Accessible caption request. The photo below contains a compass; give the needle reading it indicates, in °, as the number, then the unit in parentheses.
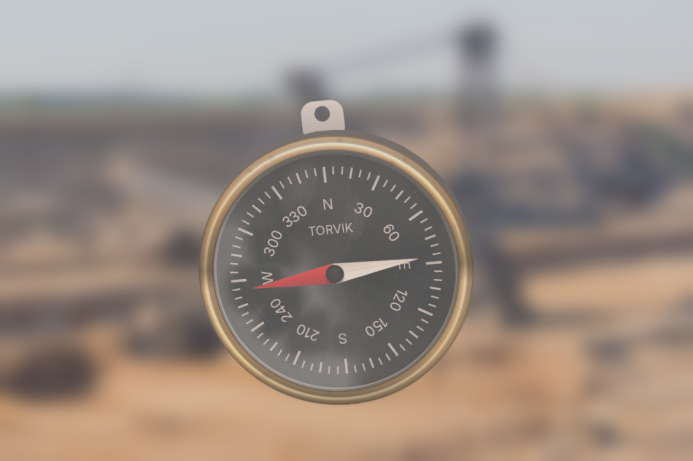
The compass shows 265 (°)
